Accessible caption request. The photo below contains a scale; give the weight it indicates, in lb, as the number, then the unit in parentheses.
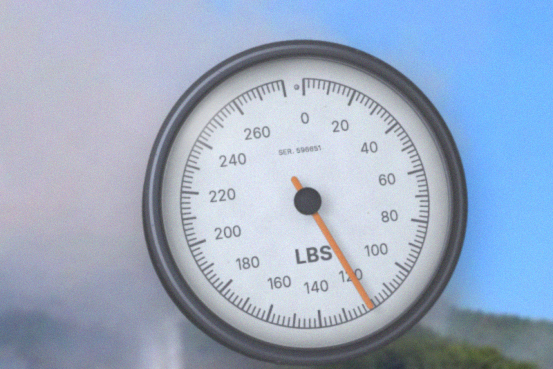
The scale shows 120 (lb)
